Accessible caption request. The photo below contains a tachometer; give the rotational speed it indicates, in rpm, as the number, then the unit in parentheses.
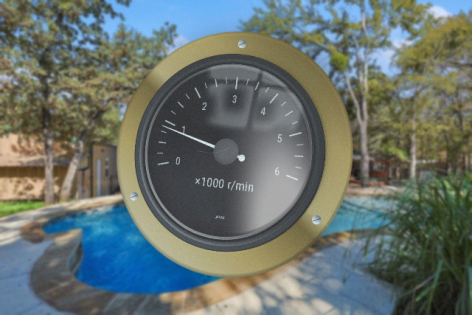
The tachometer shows 875 (rpm)
